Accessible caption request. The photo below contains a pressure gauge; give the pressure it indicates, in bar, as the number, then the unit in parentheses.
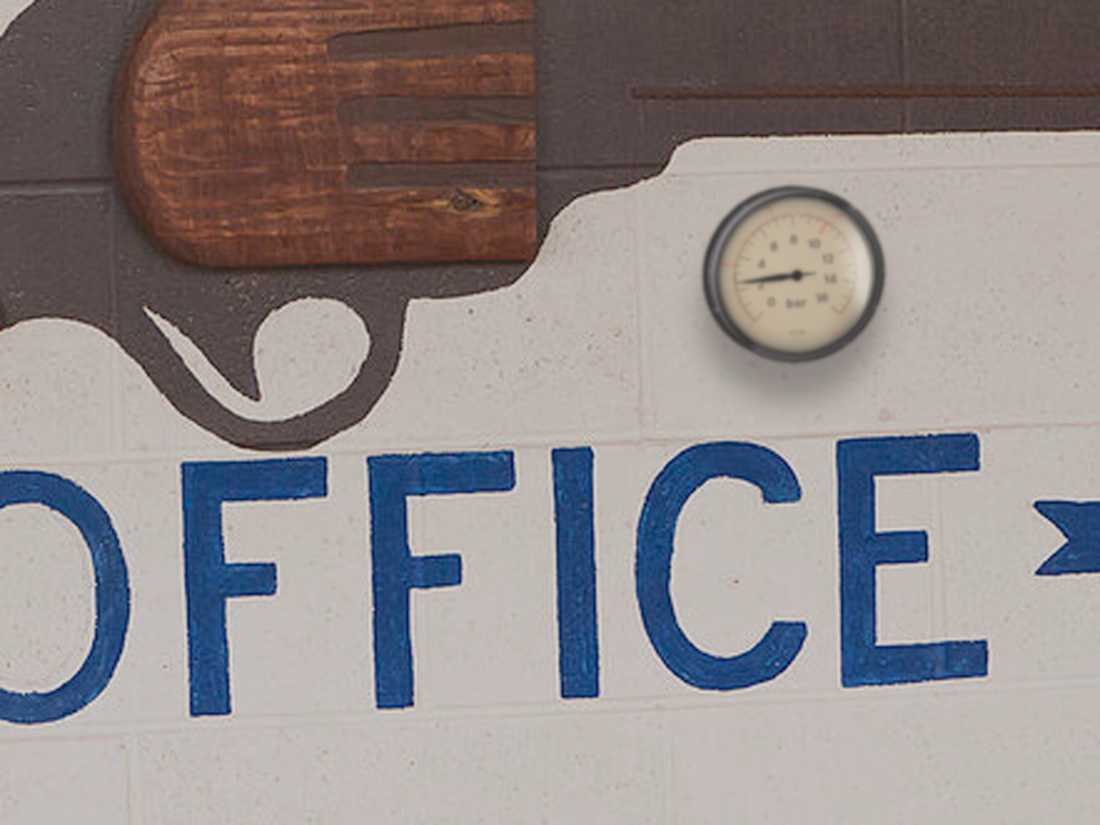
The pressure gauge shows 2.5 (bar)
